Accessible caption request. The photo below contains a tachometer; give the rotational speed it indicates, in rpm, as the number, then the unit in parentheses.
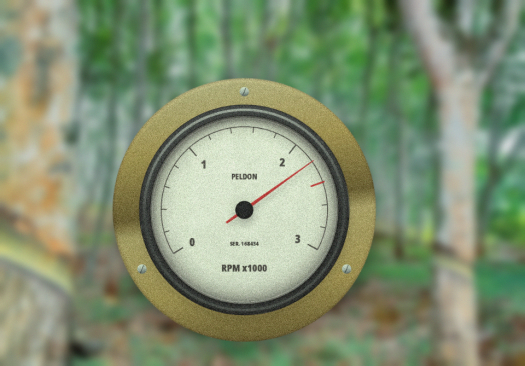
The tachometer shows 2200 (rpm)
